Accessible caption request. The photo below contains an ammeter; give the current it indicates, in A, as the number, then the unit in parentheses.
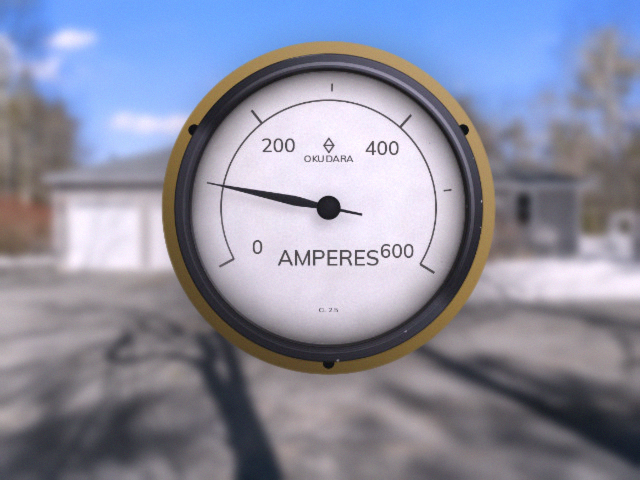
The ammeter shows 100 (A)
